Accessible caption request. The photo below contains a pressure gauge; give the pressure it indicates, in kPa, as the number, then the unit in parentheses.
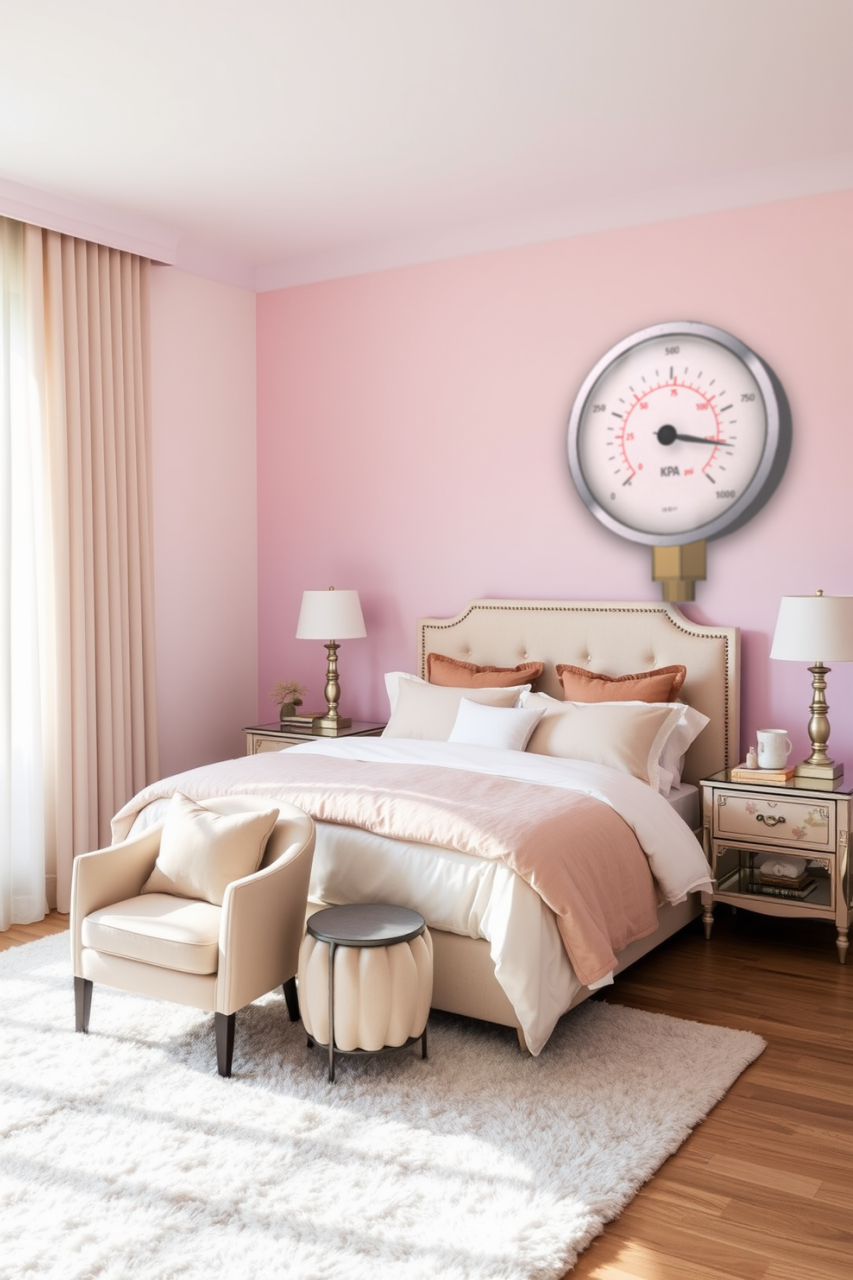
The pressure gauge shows 875 (kPa)
